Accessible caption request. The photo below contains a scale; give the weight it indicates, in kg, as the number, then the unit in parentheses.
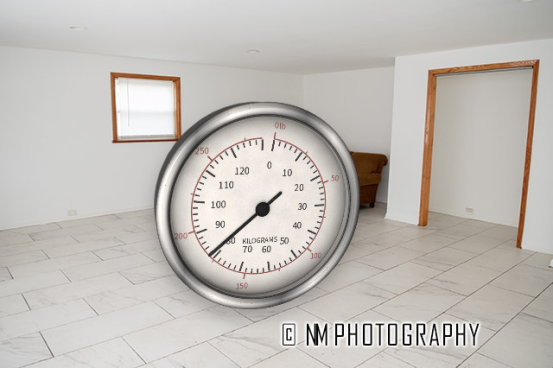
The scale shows 82 (kg)
